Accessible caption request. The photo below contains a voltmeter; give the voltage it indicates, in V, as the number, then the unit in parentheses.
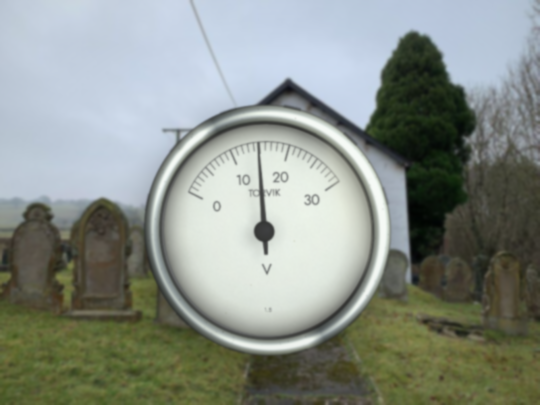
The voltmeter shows 15 (V)
